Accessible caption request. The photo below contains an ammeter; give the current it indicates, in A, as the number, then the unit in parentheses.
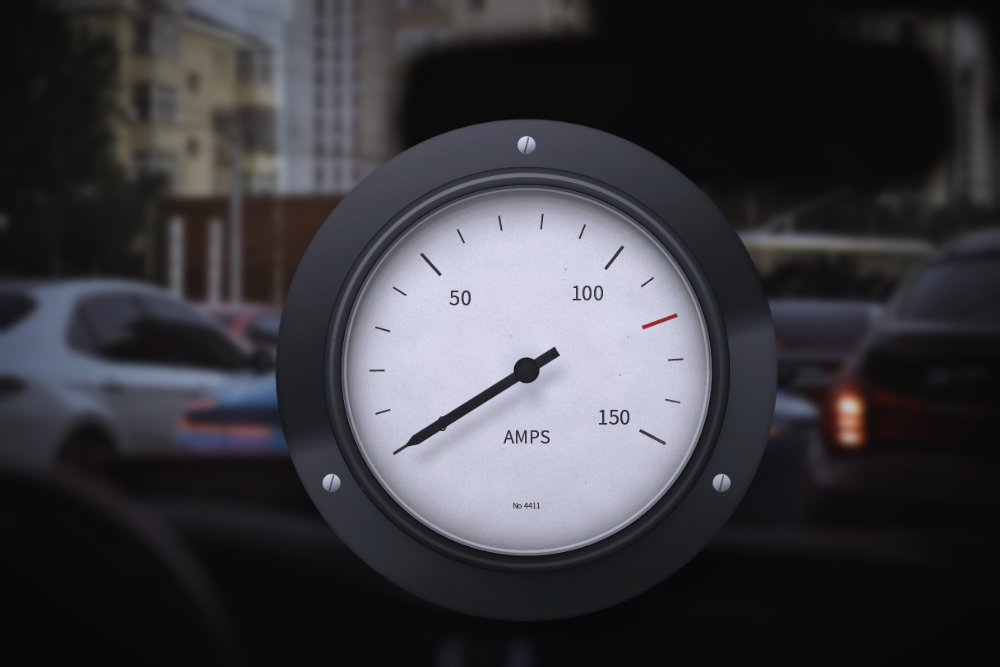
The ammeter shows 0 (A)
